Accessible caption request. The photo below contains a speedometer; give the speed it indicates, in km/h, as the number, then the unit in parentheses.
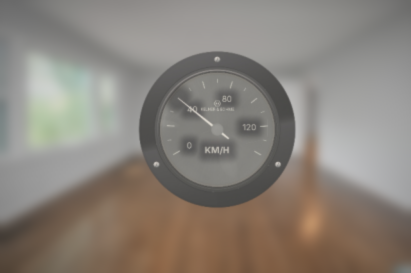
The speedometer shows 40 (km/h)
